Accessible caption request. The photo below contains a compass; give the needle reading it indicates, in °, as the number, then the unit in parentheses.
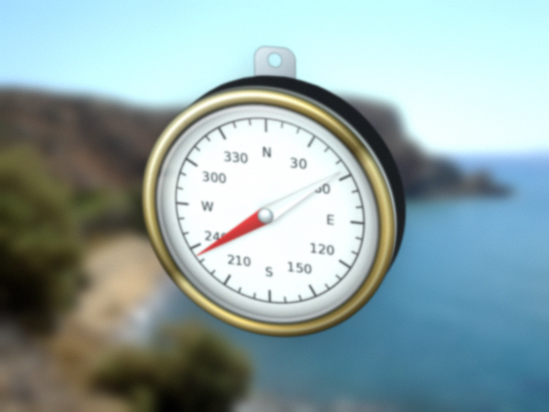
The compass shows 235 (°)
